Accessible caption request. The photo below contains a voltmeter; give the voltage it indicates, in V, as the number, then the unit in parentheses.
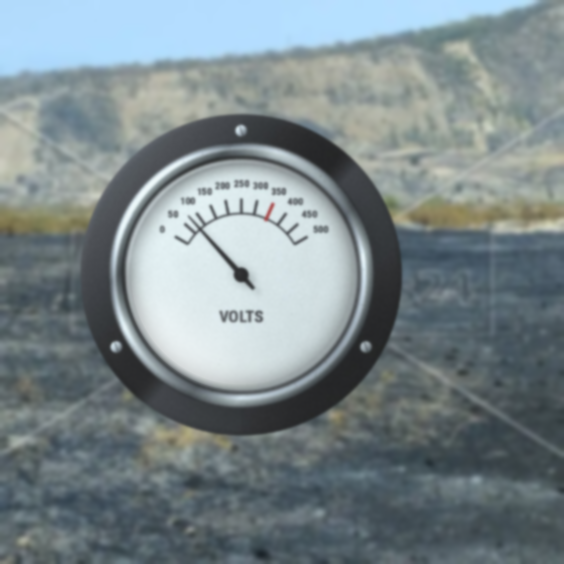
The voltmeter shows 75 (V)
